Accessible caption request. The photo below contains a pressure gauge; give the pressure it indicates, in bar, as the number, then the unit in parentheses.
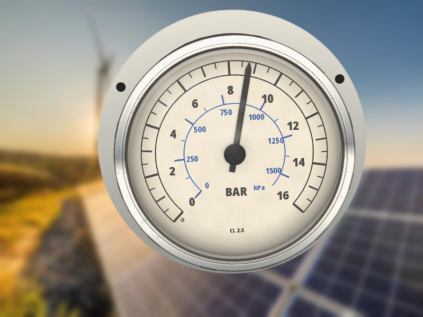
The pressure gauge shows 8.75 (bar)
